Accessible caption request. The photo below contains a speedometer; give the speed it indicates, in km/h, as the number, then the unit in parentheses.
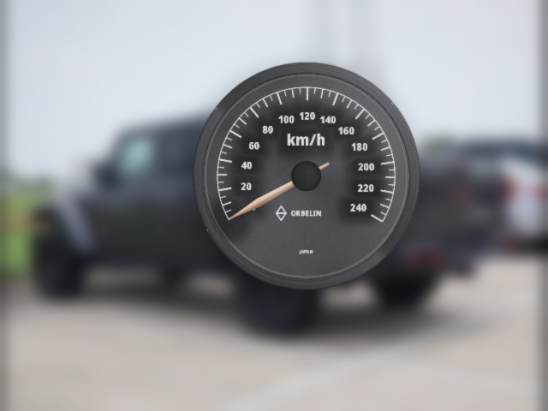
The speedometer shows 0 (km/h)
